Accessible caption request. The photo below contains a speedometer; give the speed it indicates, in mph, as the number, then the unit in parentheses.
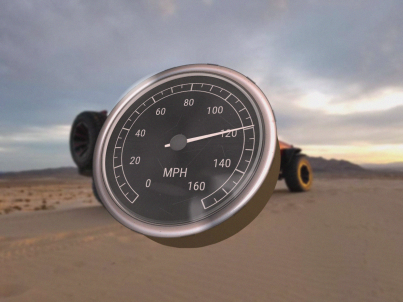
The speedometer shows 120 (mph)
